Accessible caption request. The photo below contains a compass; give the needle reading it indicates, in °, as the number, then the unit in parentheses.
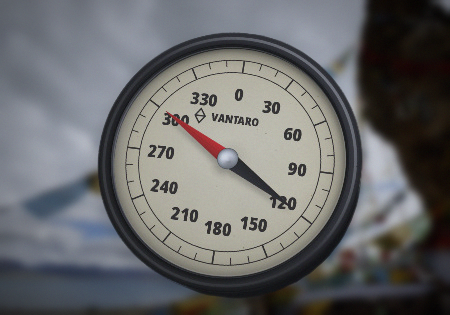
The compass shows 300 (°)
